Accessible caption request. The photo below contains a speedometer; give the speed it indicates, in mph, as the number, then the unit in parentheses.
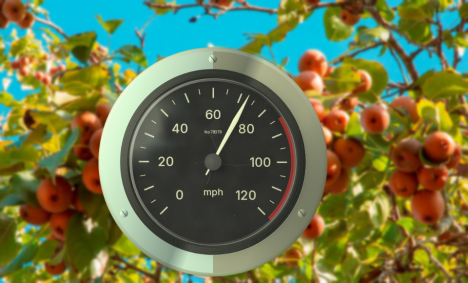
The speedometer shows 72.5 (mph)
